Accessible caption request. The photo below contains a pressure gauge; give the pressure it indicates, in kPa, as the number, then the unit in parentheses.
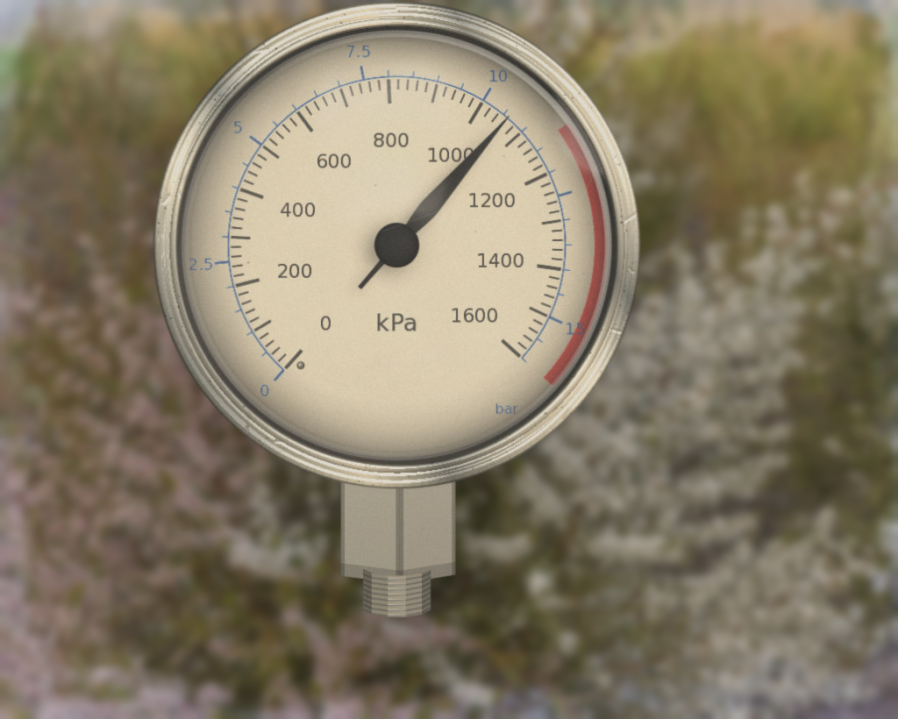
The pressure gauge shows 1060 (kPa)
